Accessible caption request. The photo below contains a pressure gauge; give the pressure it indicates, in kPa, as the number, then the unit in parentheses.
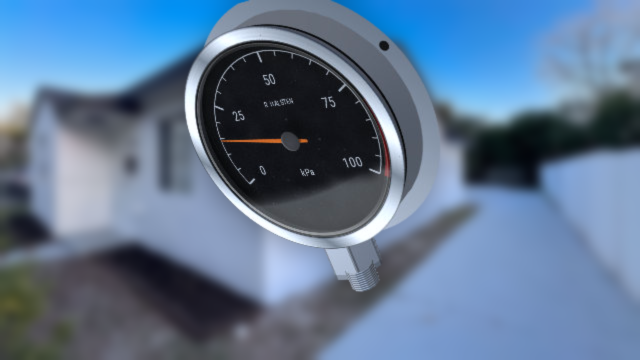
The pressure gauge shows 15 (kPa)
